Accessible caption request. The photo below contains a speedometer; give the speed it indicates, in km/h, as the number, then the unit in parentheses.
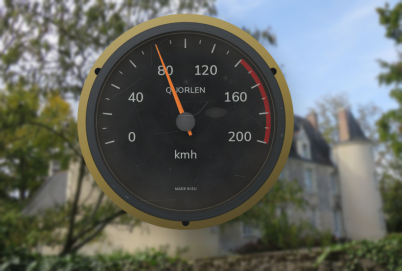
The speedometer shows 80 (km/h)
